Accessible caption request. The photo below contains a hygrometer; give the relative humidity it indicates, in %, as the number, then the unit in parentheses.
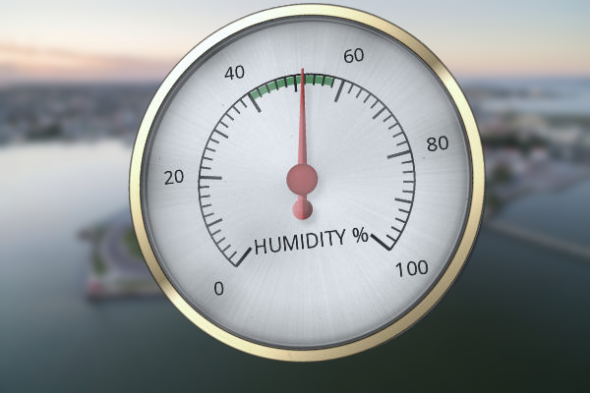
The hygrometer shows 52 (%)
